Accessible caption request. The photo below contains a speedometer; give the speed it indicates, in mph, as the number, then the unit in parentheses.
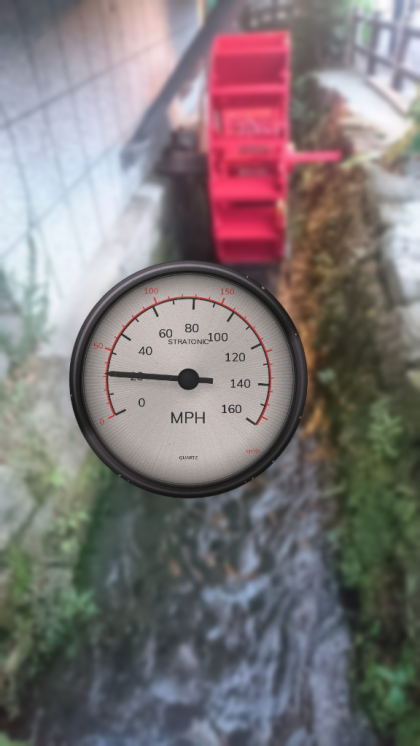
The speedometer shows 20 (mph)
